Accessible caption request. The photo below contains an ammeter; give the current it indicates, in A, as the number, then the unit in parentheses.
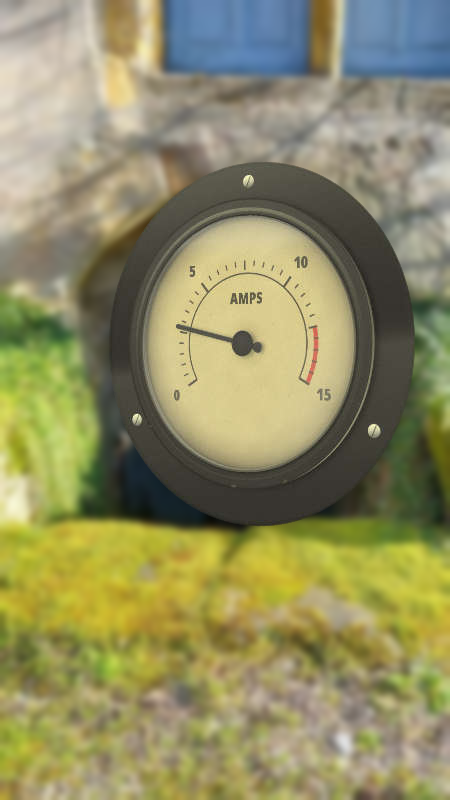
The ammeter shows 2.75 (A)
